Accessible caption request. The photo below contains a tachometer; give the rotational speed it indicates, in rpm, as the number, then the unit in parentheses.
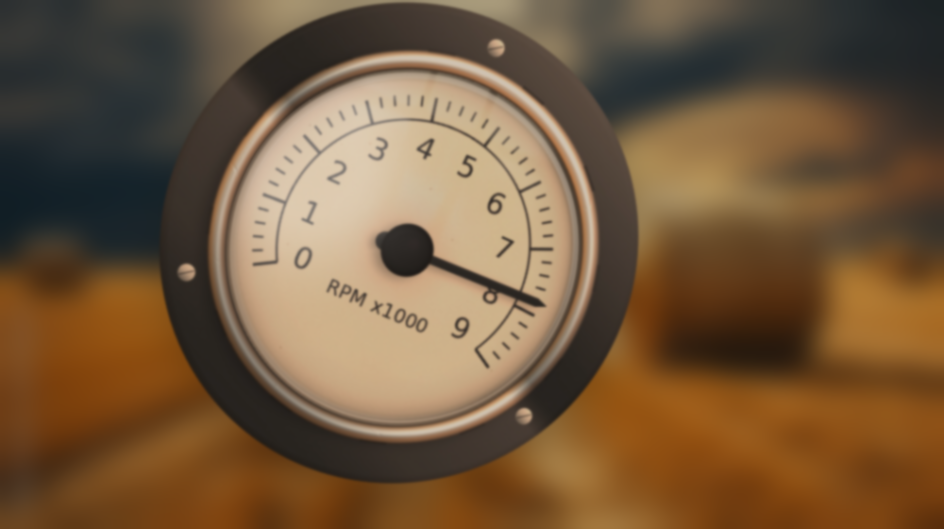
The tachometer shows 7800 (rpm)
